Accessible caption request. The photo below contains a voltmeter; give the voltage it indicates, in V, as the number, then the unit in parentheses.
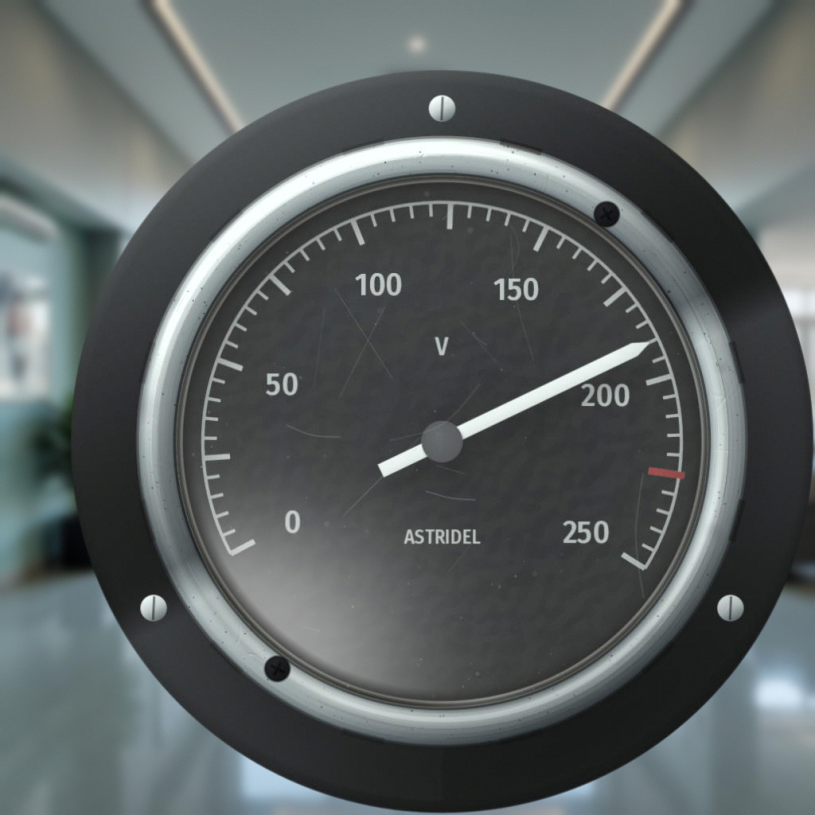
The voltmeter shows 190 (V)
